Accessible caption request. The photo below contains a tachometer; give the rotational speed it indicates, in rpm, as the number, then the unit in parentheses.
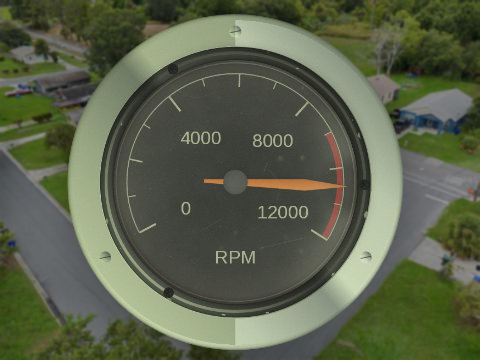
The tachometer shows 10500 (rpm)
